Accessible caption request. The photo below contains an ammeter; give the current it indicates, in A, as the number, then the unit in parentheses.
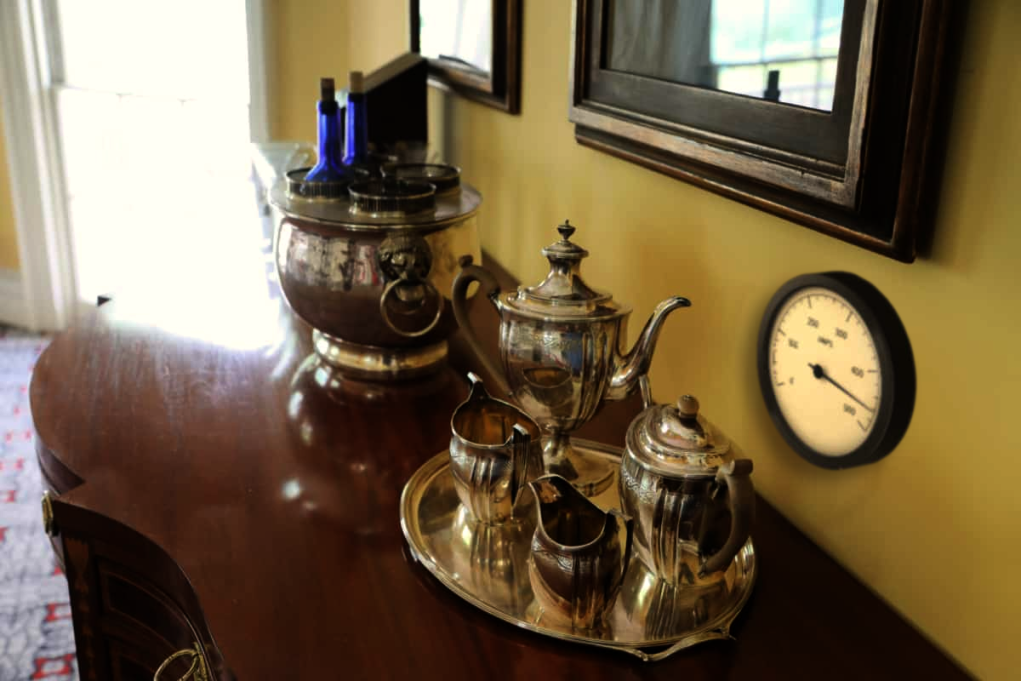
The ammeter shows 460 (A)
